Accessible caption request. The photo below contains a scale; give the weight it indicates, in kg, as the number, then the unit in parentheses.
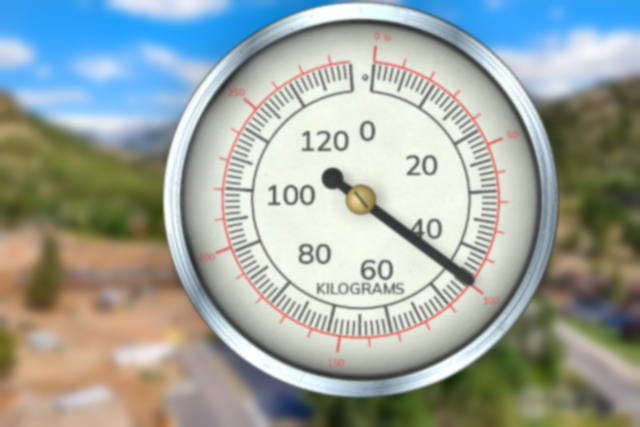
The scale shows 45 (kg)
